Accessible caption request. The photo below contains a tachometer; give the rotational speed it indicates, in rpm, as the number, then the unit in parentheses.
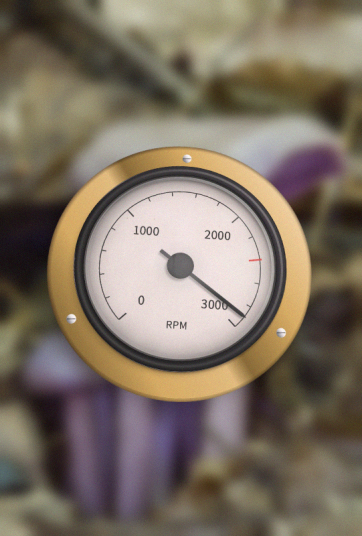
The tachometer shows 2900 (rpm)
